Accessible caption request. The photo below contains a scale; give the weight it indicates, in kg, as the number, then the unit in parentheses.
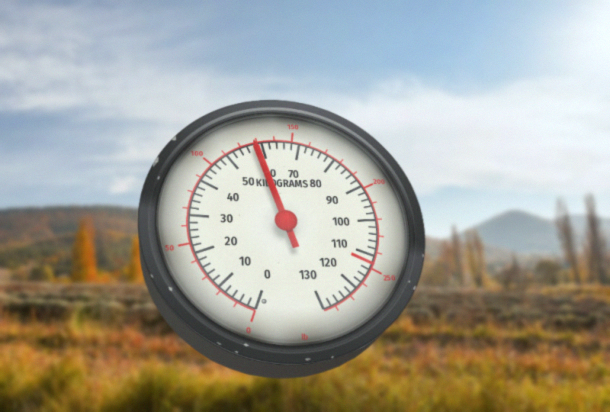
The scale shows 58 (kg)
